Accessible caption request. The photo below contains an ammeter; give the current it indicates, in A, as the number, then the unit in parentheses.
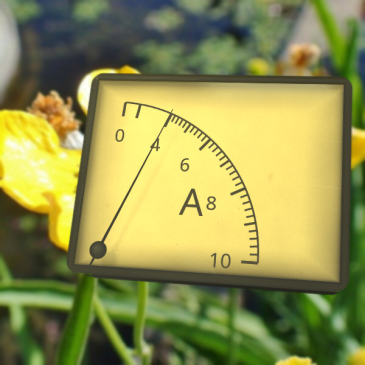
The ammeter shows 4 (A)
